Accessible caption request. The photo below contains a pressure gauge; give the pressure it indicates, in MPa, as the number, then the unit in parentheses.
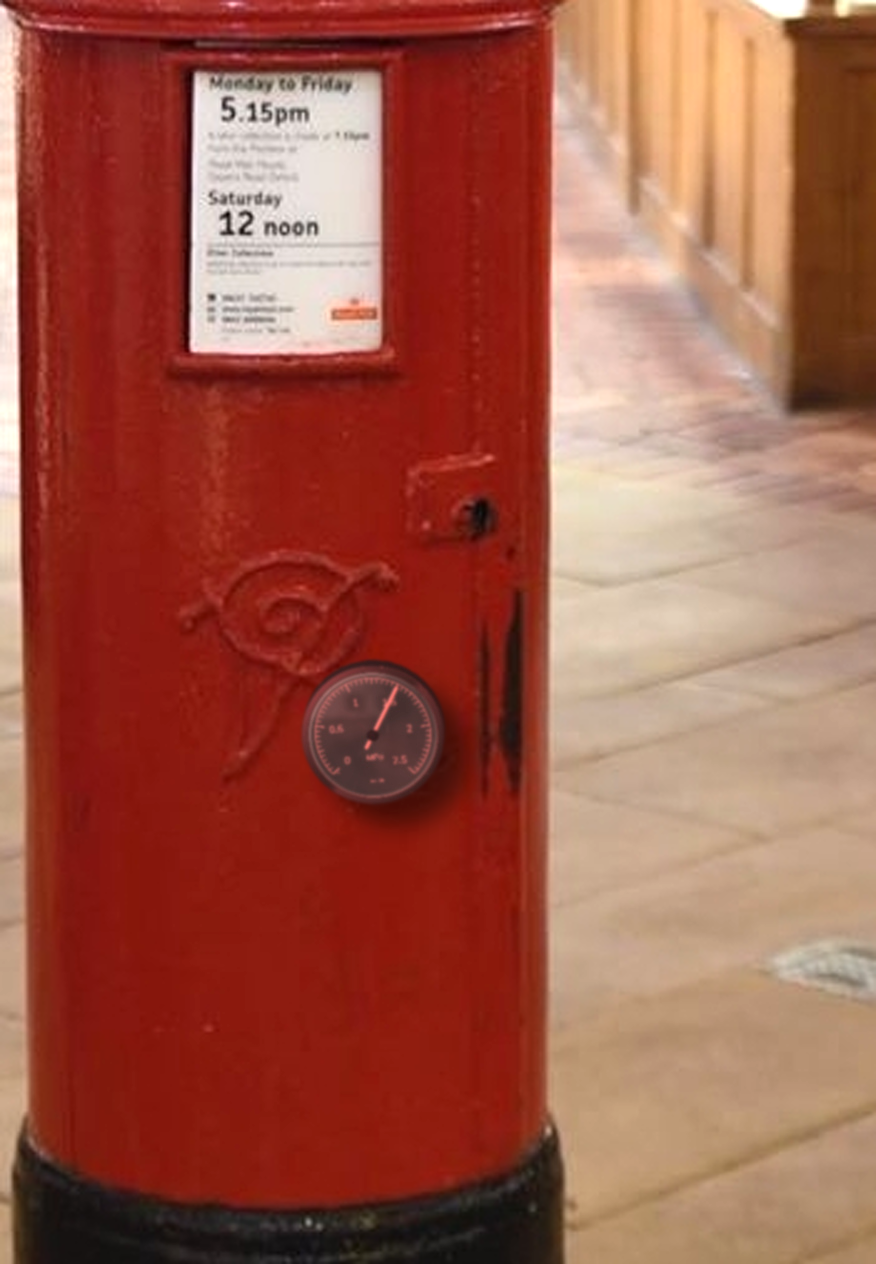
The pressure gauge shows 1.5 (MPa)
